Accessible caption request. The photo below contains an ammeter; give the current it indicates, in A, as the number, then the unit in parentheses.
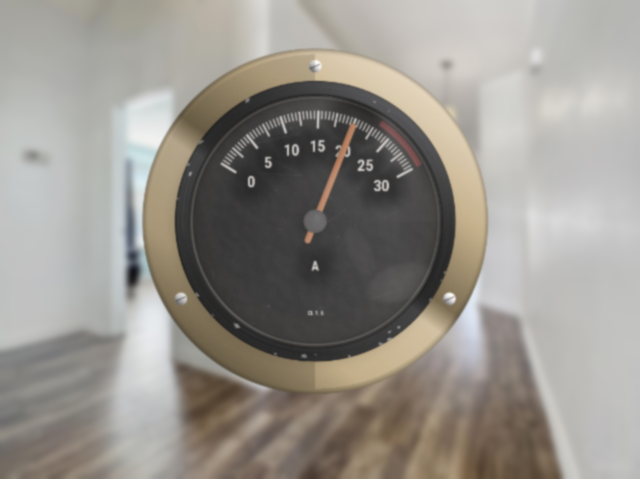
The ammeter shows 20 (A)
